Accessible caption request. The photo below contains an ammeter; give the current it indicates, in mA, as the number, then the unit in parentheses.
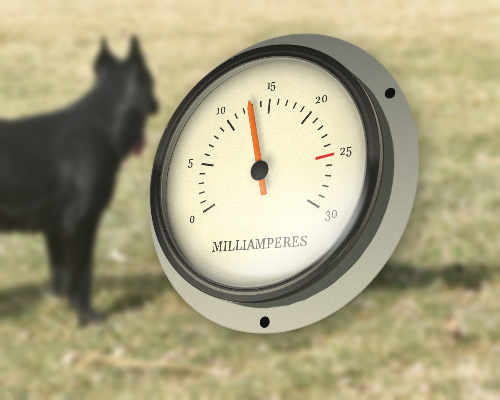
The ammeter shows 13 (mA)
